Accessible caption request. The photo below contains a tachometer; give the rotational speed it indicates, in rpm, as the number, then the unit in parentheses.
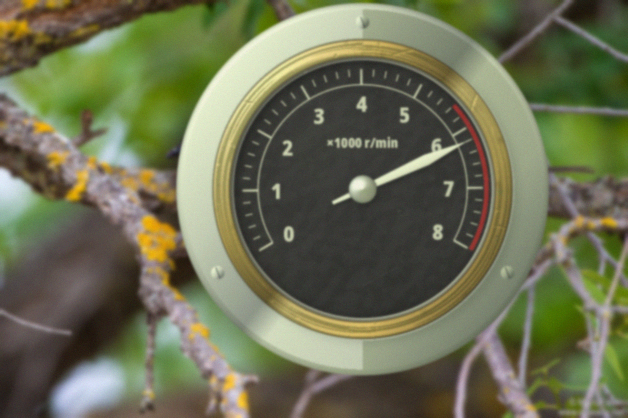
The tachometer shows 6200 (rpm)
